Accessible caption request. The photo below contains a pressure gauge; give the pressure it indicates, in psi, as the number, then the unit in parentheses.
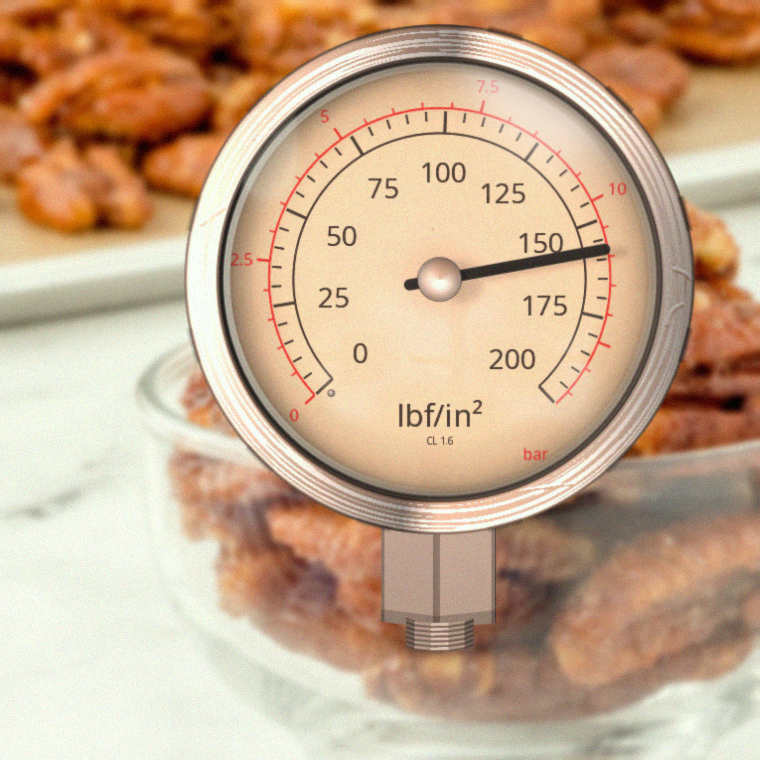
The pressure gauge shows 157.5 (psi)
